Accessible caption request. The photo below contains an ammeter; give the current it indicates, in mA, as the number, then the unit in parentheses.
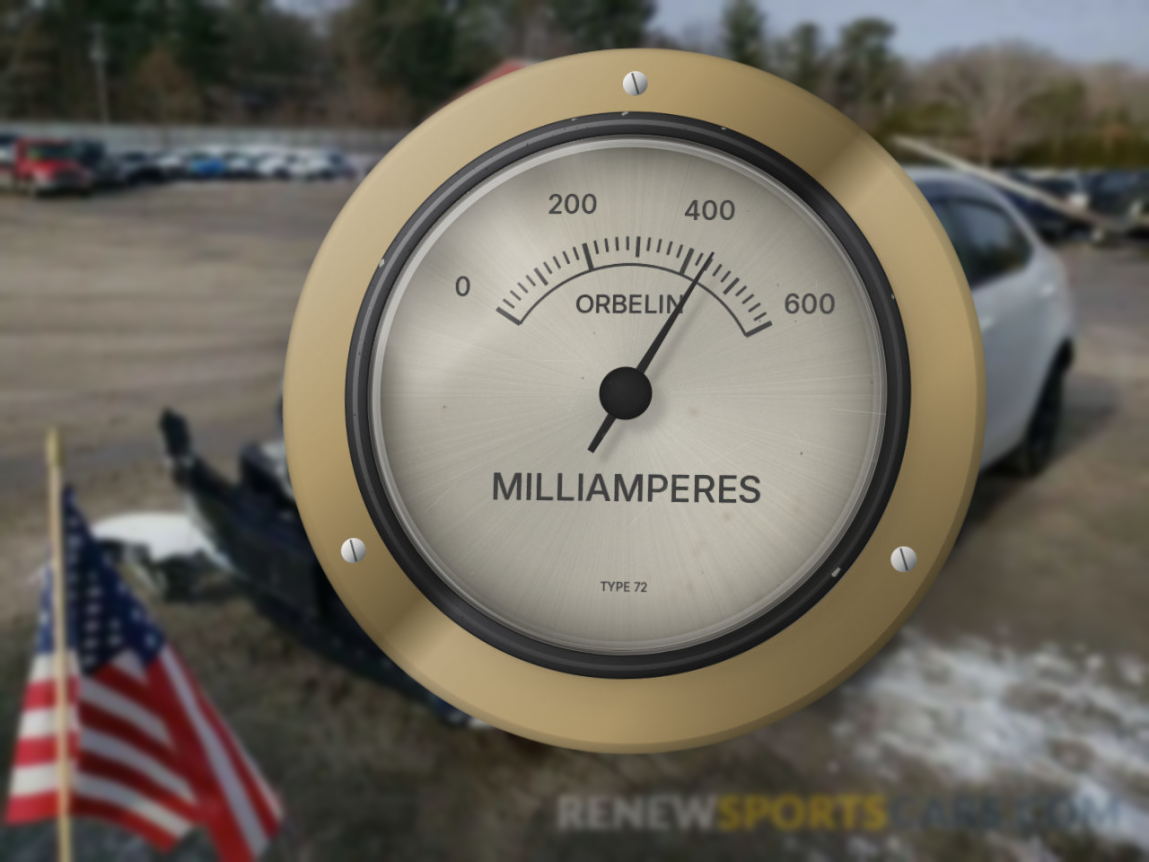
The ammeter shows 440 (mA)
